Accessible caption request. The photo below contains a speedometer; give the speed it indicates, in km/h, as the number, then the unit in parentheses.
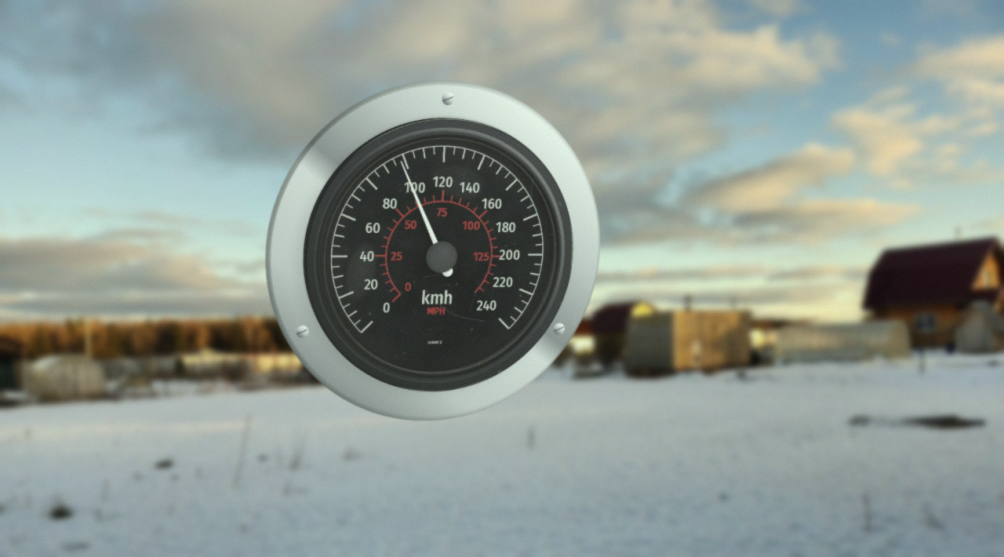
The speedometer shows 97.5 (km/h)
